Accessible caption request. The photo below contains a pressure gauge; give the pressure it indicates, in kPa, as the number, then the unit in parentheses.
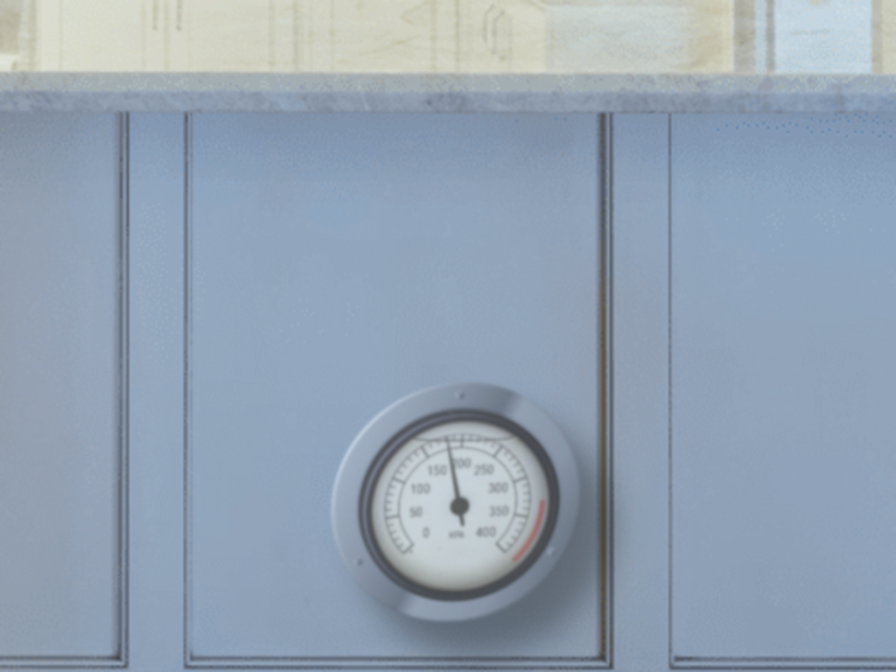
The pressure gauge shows 180 (kPa)
